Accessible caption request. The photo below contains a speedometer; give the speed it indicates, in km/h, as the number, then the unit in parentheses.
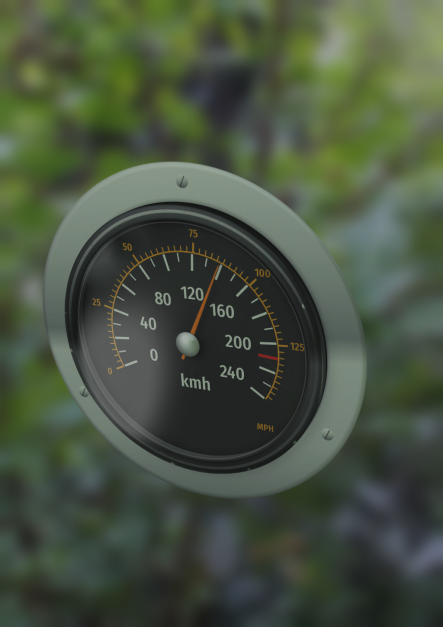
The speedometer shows 140 (km/h)
